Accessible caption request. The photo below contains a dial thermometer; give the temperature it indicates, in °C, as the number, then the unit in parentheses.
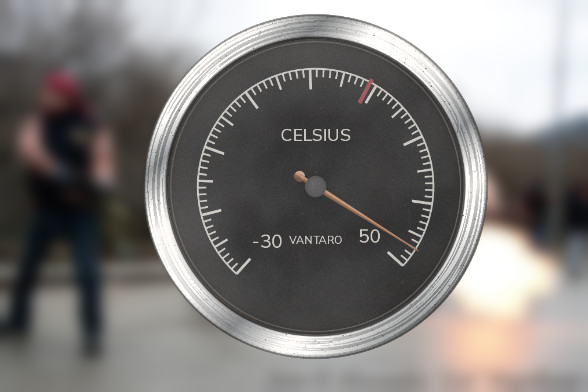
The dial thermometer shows 47 (°C)
